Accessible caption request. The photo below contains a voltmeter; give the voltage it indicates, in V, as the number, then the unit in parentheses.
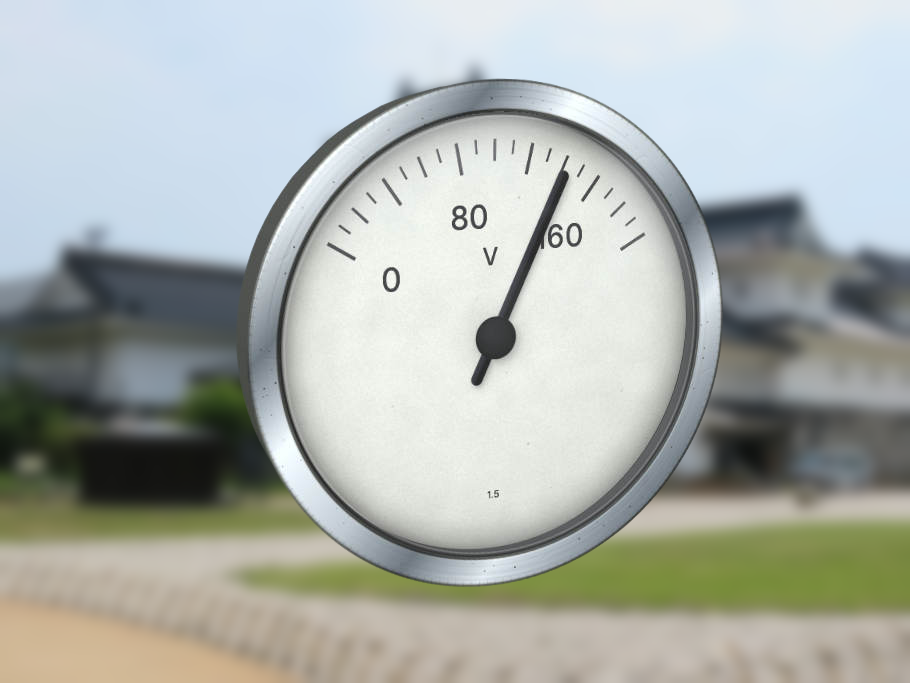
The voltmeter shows 140 (V)
